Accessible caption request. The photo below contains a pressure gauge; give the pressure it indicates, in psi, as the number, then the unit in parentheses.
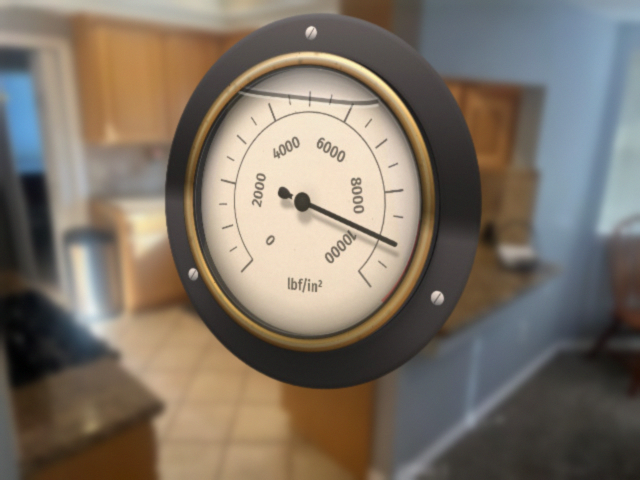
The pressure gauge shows 9000 (psi)
